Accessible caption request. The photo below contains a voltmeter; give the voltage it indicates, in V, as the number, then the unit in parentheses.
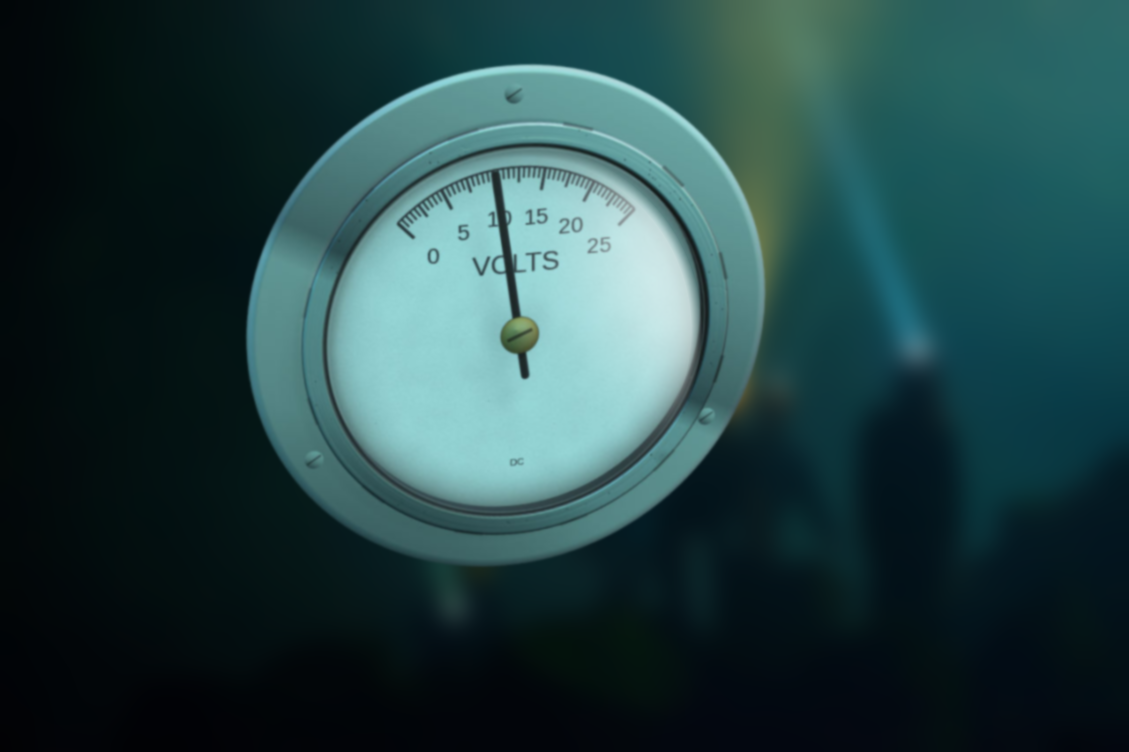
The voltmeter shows 10 (V)
